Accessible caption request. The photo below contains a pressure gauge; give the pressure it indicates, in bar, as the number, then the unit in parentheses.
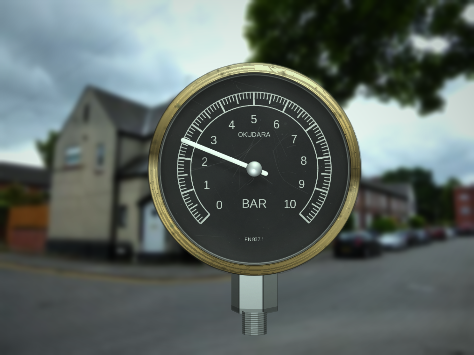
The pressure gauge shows 2.5 (bar)
